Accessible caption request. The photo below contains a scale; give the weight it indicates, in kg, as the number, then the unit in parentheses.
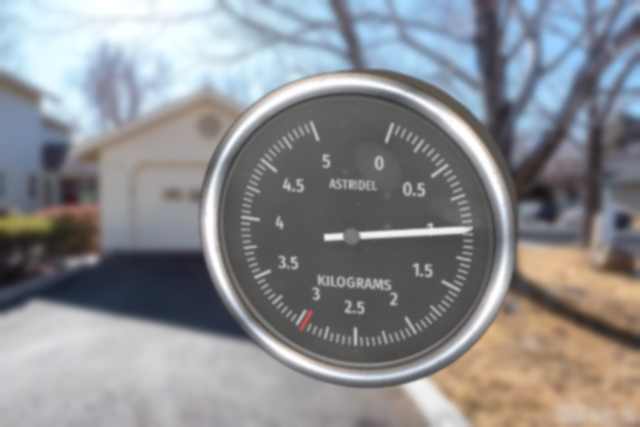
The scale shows 1 (kg)
